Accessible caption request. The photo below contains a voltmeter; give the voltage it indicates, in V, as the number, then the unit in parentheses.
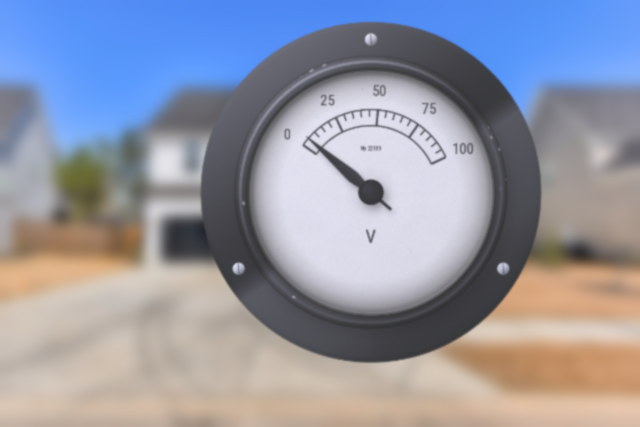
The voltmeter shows 5 (V)
